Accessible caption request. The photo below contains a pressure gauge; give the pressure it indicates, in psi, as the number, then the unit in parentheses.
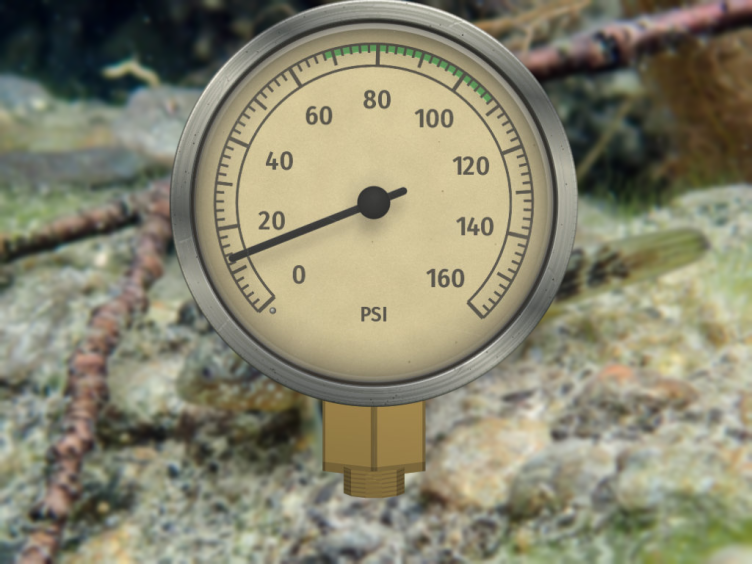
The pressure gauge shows 13 (psi)
